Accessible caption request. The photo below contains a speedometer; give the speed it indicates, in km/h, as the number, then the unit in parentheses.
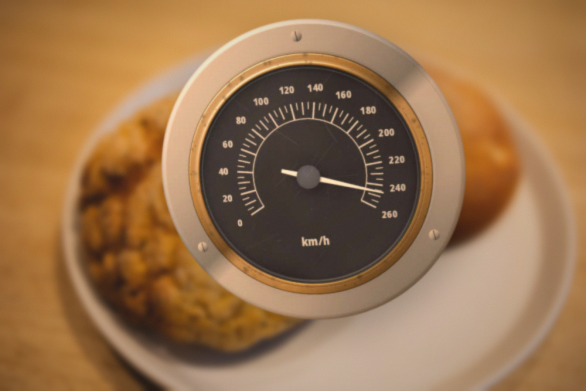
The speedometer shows 245 (km/h)
